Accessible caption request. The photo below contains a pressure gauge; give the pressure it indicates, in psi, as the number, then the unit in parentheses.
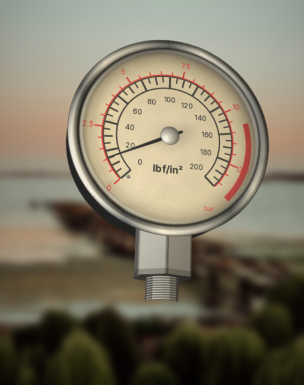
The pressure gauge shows 15 (psi)
